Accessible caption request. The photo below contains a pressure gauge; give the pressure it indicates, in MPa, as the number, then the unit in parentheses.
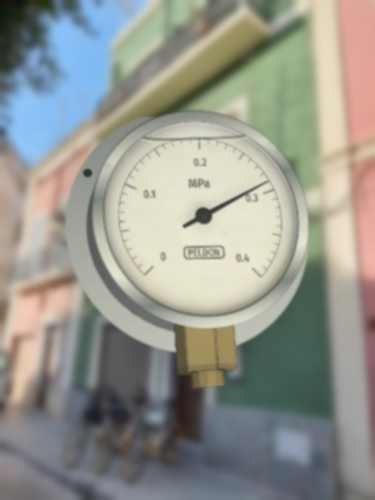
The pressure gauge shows 0.29 (MPa)
